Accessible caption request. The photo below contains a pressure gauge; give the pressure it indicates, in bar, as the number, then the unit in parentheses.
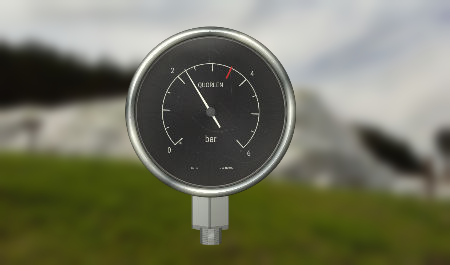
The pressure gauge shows 2.25 (bar)
